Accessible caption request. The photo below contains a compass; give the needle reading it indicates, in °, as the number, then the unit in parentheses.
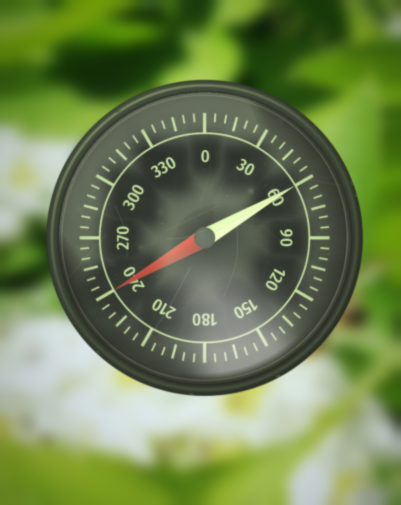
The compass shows 240 (°)
